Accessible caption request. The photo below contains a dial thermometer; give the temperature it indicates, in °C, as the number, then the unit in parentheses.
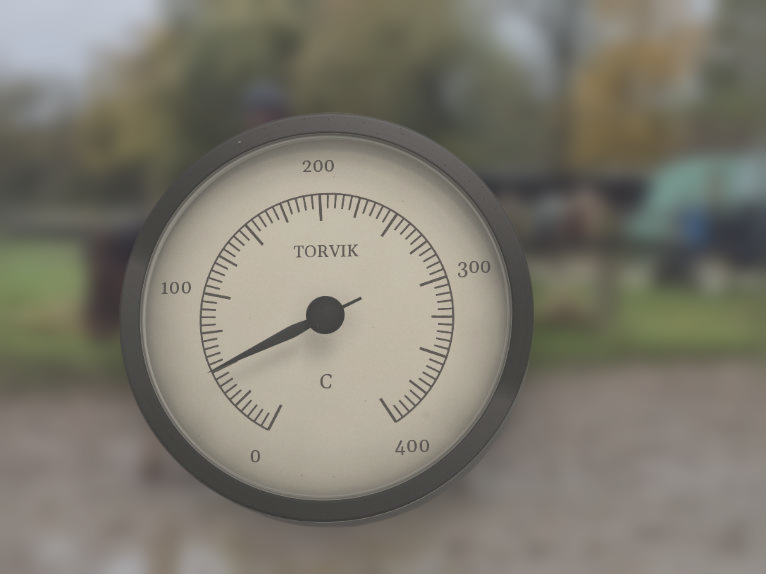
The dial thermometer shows 50 (°C)
